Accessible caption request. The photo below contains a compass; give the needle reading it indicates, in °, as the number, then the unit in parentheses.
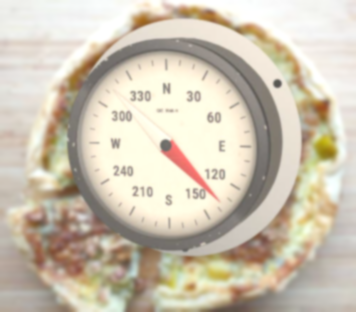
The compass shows 135 (°)
